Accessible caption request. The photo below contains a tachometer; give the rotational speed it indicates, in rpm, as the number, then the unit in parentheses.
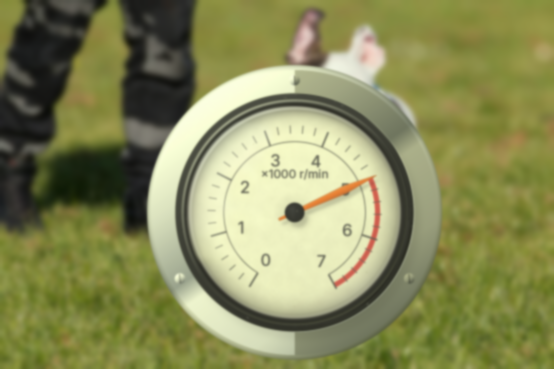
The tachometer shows 5000 (rpm)
